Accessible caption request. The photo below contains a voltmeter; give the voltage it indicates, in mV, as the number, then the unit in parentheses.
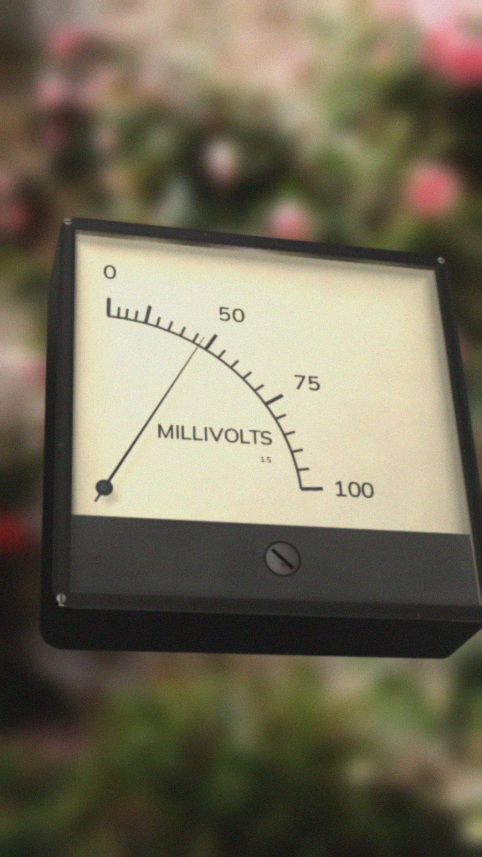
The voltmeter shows 47.5 (mV)
